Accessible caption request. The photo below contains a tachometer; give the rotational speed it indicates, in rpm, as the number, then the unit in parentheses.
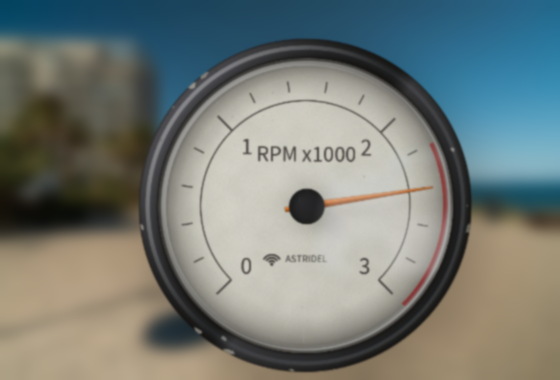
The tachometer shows 2400 (rpm)
